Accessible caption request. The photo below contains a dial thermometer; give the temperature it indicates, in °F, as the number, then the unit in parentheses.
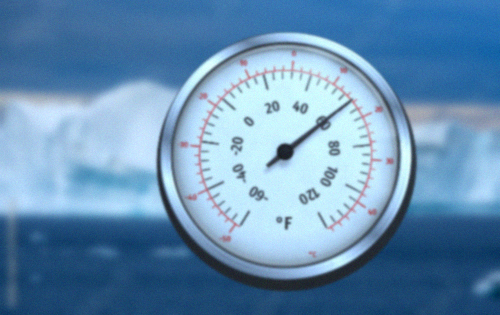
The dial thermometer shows 60 (°F)
